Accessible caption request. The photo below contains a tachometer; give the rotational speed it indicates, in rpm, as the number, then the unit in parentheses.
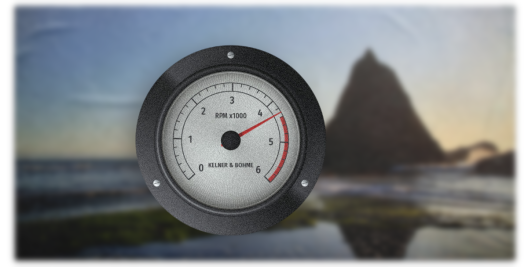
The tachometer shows 4300 (rpm)
